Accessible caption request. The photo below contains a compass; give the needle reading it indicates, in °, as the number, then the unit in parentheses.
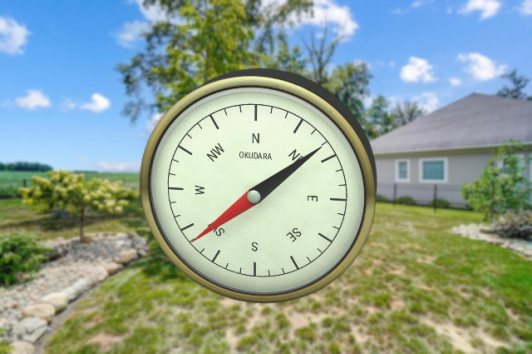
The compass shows 230 (°)
